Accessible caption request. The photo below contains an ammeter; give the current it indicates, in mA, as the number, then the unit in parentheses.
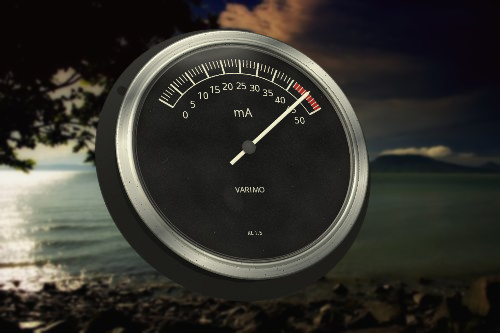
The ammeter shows 45 (mA)
